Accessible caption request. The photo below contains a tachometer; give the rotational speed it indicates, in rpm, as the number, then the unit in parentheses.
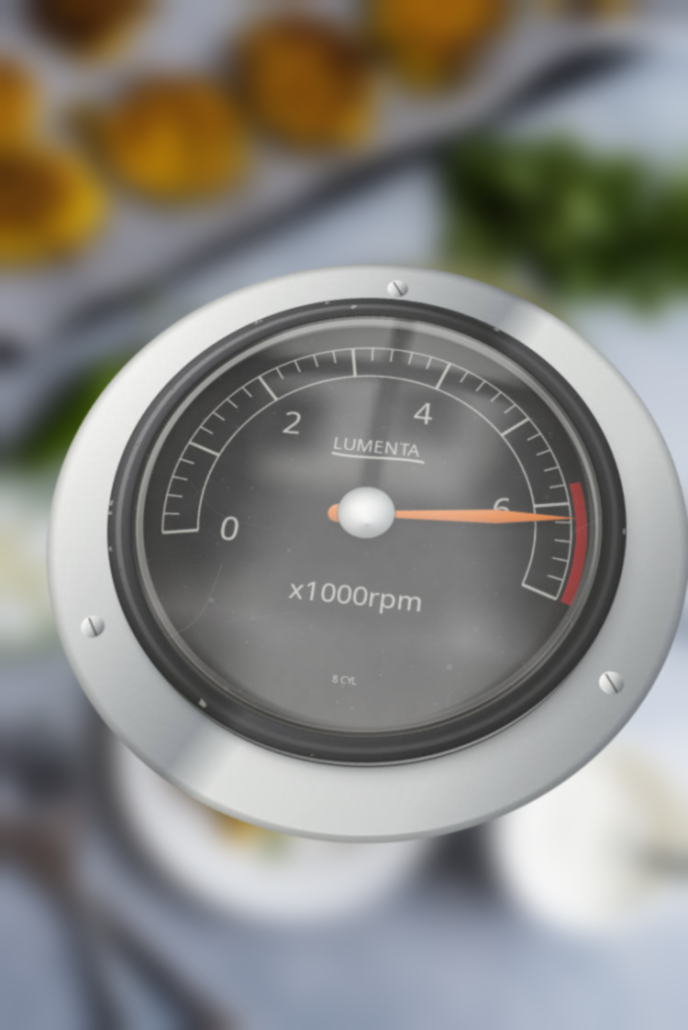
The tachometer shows 6200 (rpm)
